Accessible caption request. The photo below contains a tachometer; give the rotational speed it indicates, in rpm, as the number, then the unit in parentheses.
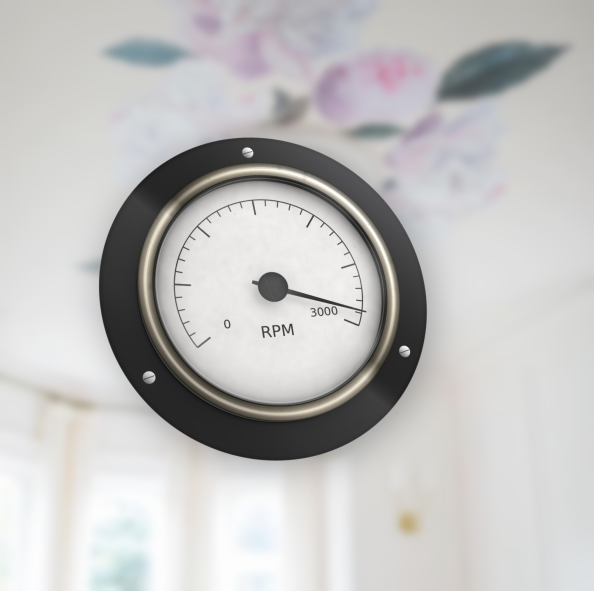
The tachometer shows 2900 (rpm)
